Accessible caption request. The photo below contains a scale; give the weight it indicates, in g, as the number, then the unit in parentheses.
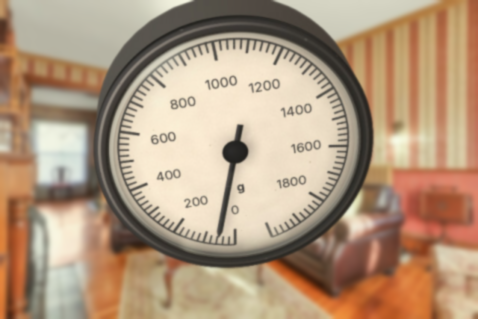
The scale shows 60 (g)
